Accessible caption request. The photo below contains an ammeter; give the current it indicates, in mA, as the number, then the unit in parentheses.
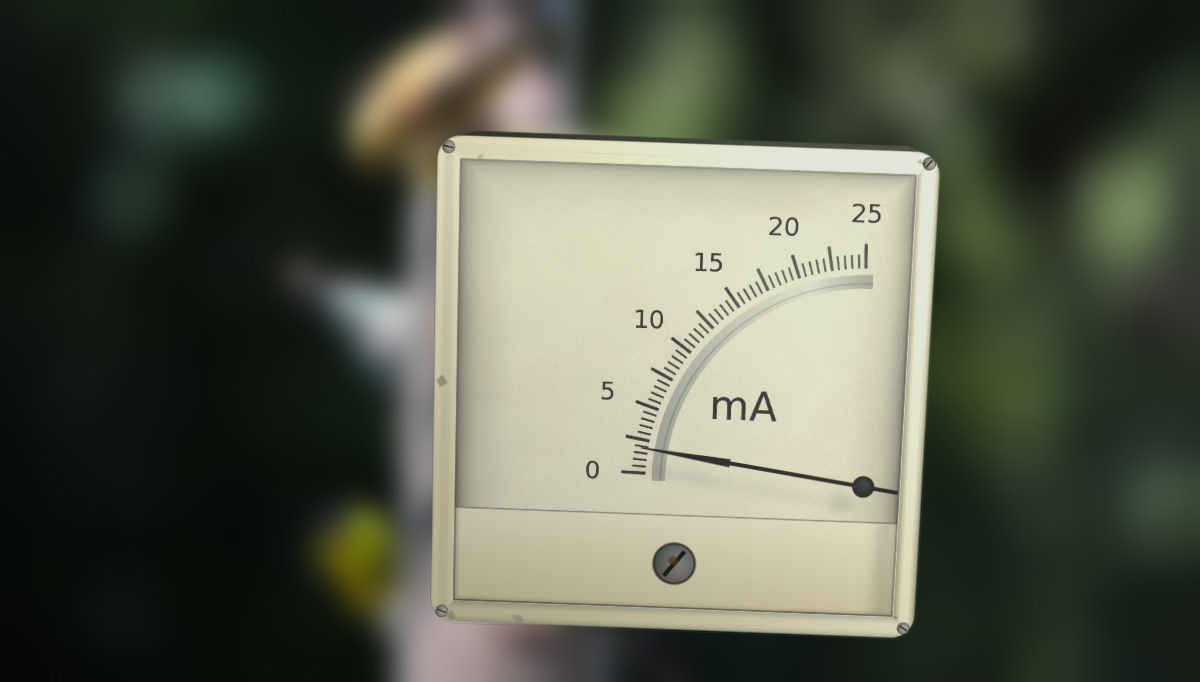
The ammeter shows 2 (mA)
